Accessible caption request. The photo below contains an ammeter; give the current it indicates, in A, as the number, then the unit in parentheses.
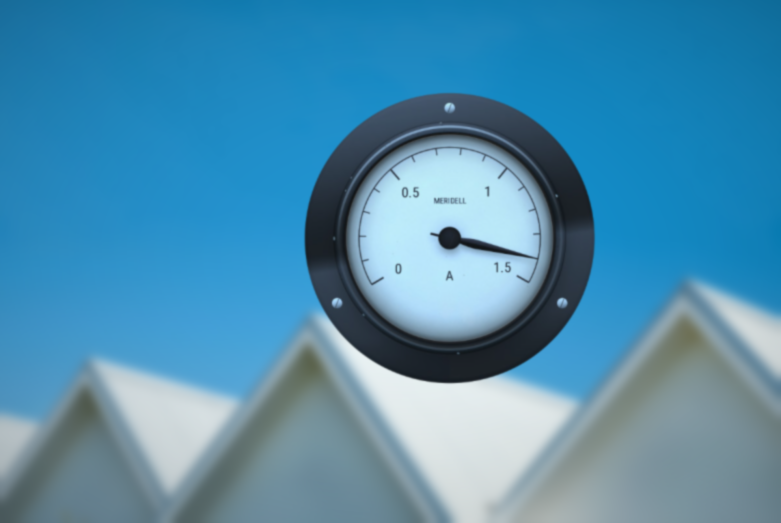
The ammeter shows 1.4 (A)
